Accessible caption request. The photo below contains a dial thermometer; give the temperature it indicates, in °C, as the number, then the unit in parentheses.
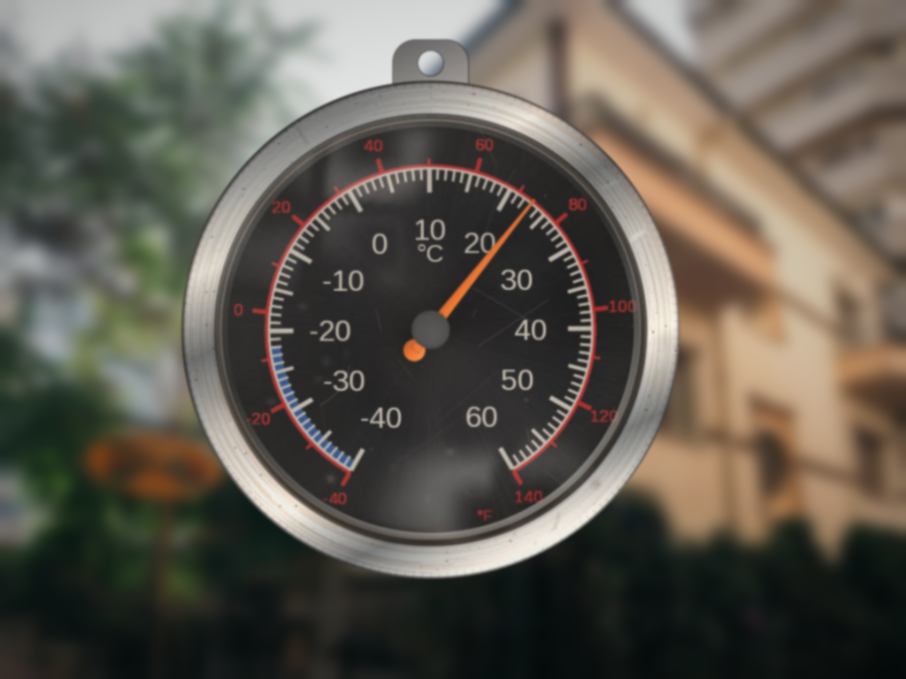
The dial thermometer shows 23 (°C)
